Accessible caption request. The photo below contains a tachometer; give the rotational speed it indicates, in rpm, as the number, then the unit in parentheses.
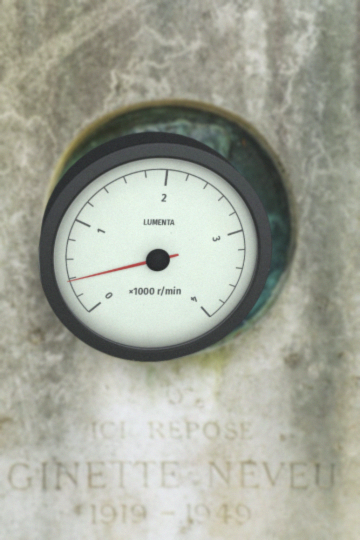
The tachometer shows 400 (rpm)
